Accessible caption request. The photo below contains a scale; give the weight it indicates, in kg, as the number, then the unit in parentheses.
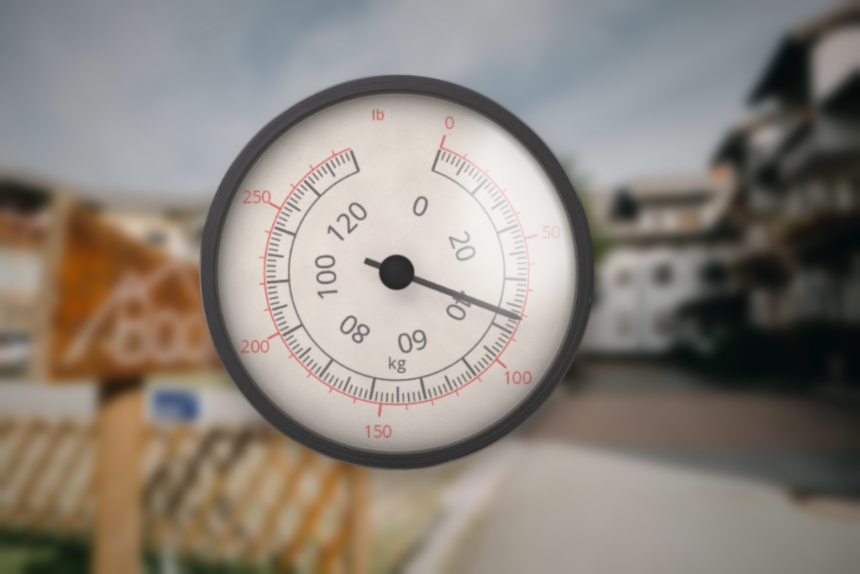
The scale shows 37 (kg)
